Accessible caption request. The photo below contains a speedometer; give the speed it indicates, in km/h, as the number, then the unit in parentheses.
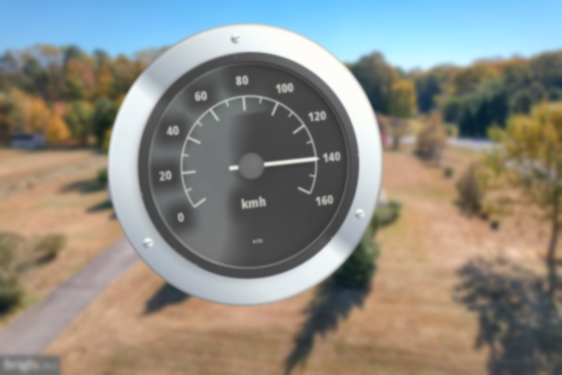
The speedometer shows 140 (km/h)
